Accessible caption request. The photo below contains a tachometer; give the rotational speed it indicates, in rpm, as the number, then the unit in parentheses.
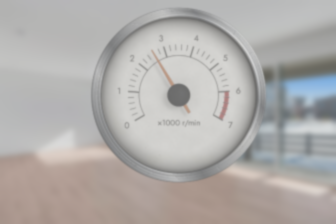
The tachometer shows 2600 (rpm)
